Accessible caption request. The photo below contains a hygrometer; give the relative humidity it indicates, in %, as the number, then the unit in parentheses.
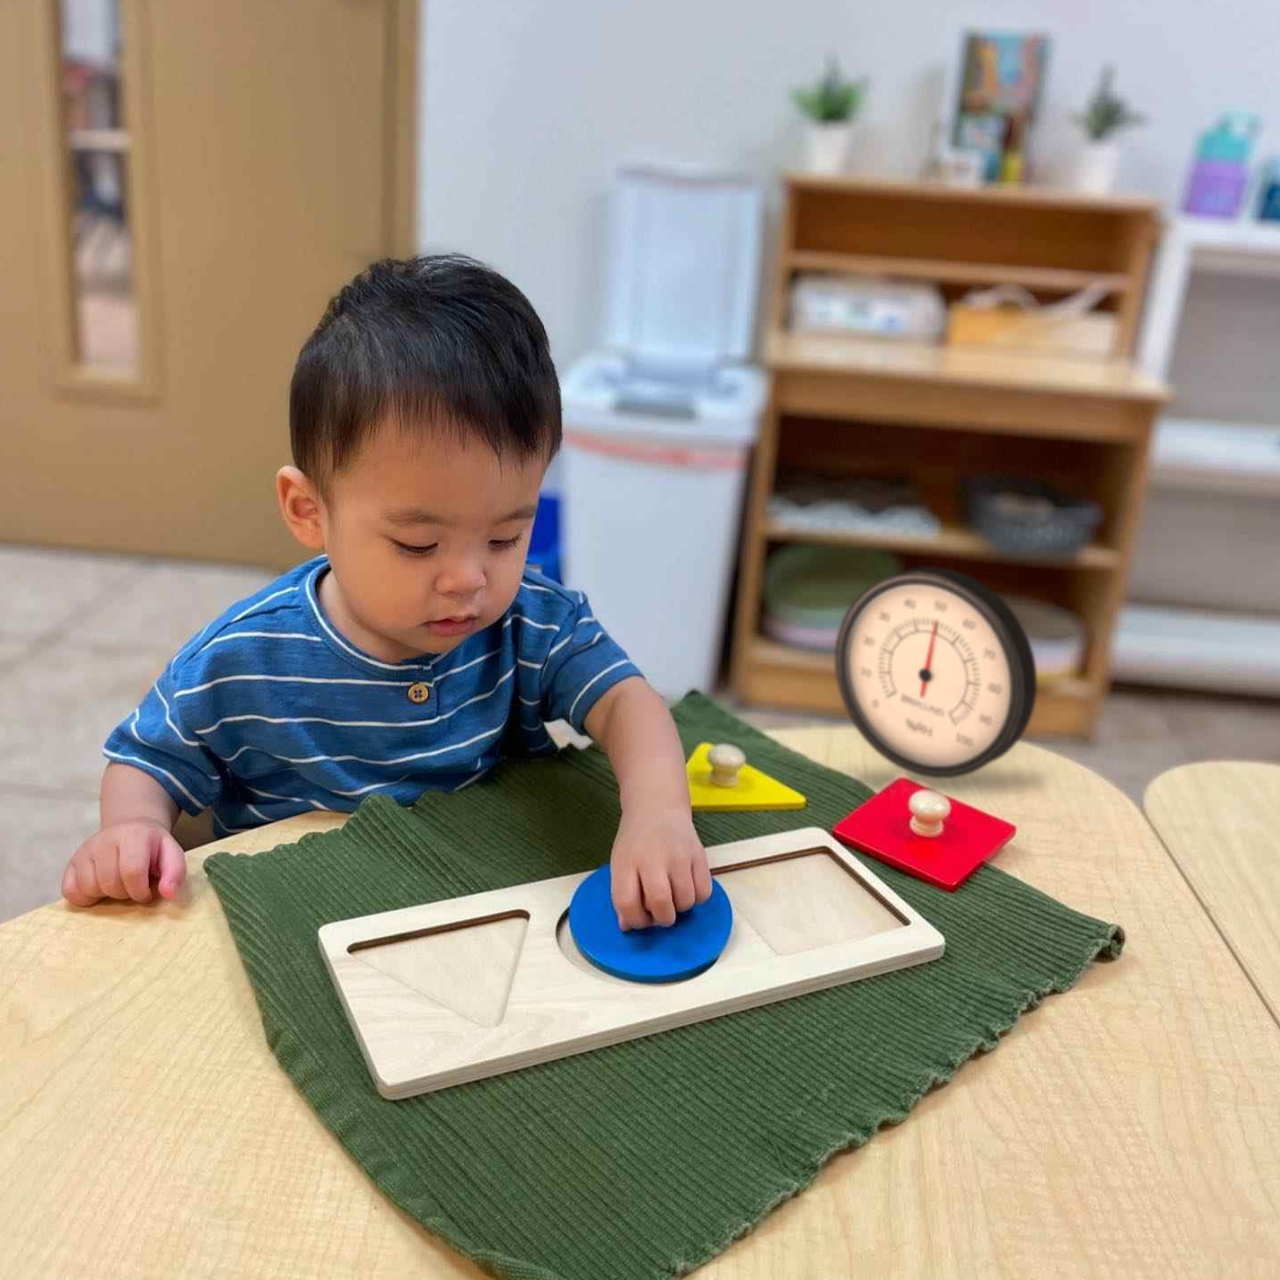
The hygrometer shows 50 (%)
